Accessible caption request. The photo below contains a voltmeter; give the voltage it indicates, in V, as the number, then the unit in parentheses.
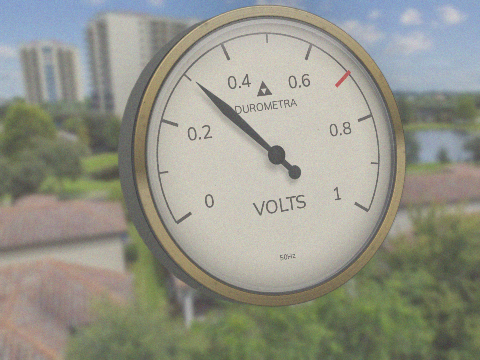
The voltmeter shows 0.3 (V)
